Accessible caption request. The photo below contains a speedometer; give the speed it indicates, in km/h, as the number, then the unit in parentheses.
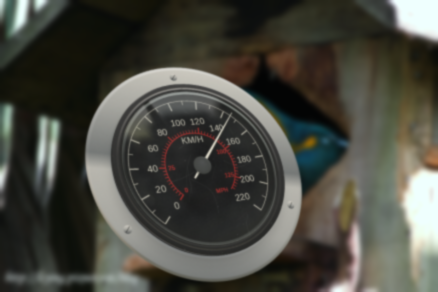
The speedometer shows 145 (km/h)
